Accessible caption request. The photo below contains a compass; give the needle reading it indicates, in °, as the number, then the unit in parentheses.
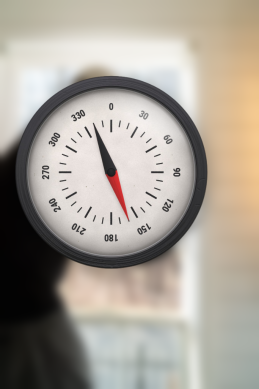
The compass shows 160 (°)
